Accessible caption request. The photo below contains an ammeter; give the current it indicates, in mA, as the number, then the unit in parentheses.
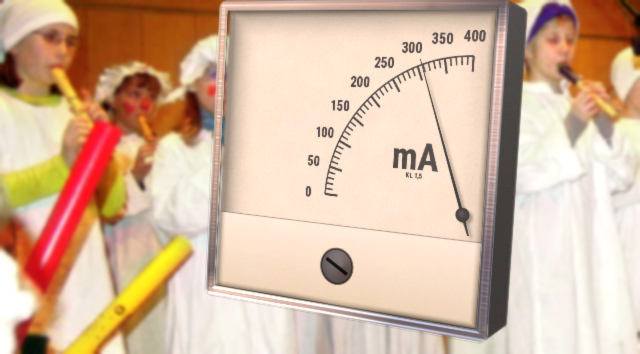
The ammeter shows 310 (mA)
